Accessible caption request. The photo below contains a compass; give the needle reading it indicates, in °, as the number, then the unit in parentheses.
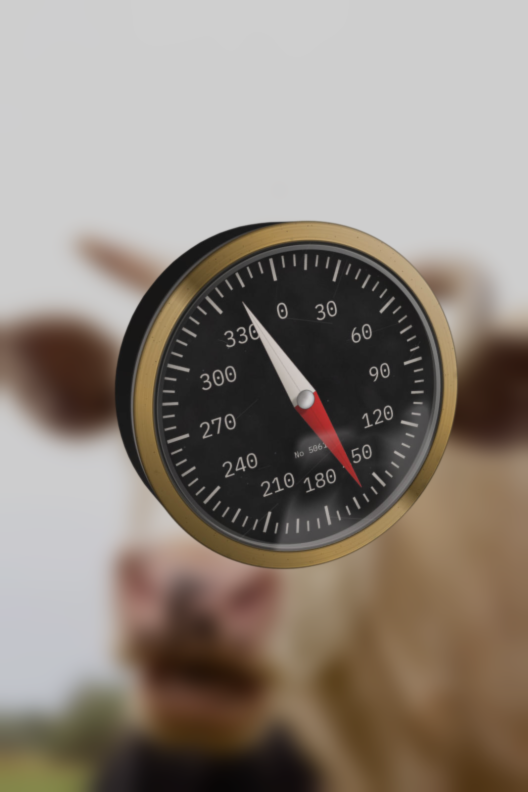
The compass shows 160 (°)
